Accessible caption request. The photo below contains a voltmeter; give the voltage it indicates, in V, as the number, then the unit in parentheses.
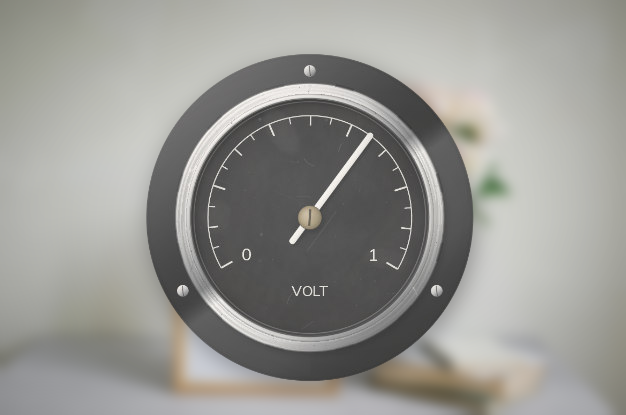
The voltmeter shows 0.65 (V)
